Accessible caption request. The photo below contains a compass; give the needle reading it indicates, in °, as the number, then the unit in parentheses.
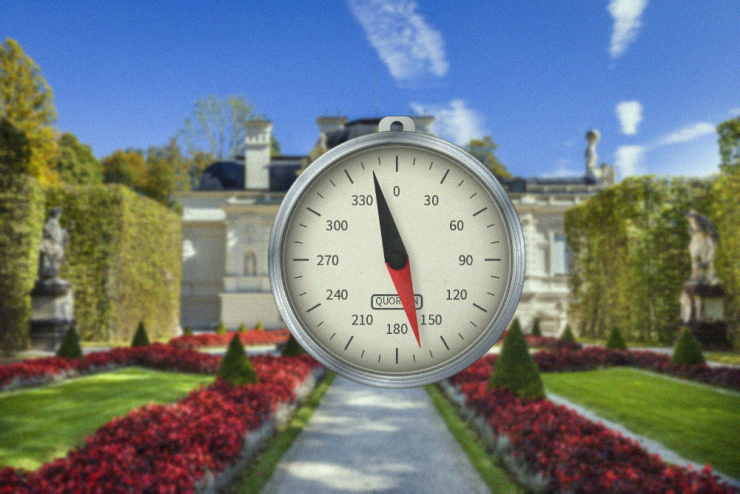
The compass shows 165 (°)
